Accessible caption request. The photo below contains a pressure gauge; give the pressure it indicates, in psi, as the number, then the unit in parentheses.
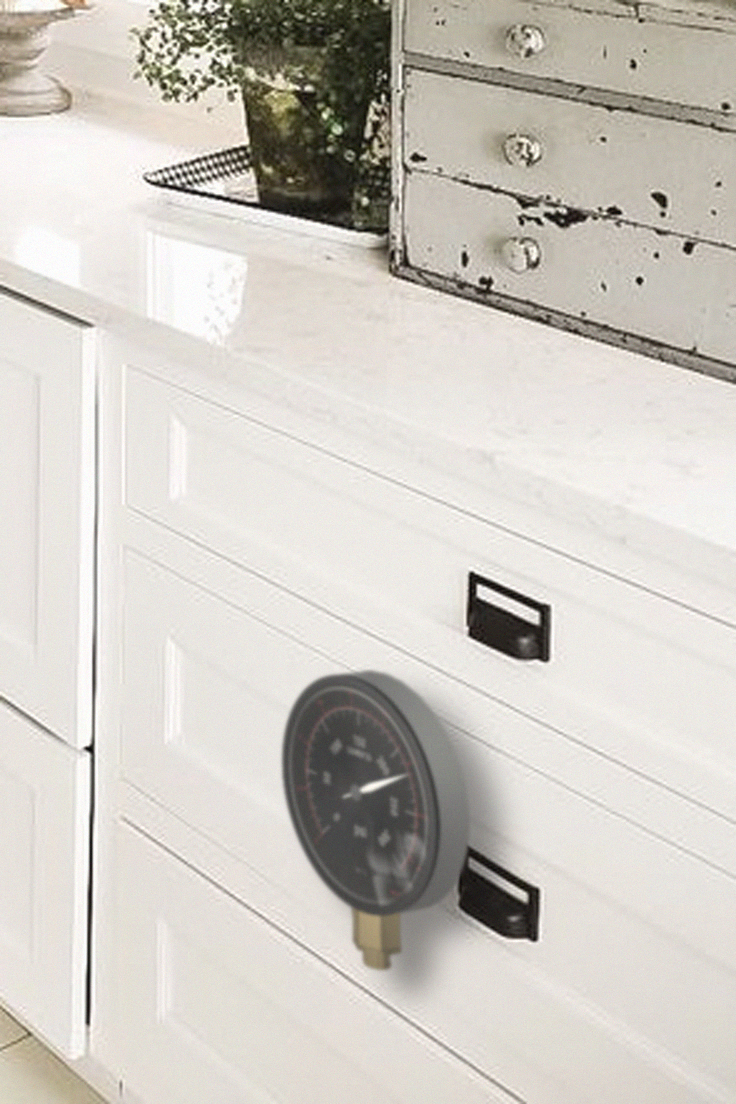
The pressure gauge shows 220 (psi)
